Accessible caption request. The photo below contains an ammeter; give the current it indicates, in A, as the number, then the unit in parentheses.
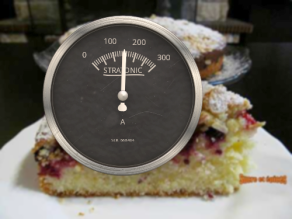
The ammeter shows 150 (A)
